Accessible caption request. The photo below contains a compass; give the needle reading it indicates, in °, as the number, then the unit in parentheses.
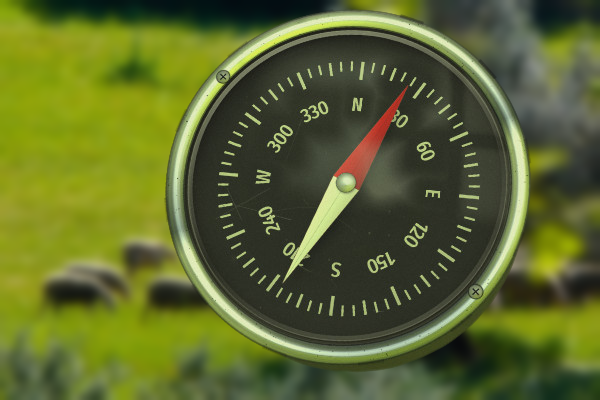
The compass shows 25 (°)
